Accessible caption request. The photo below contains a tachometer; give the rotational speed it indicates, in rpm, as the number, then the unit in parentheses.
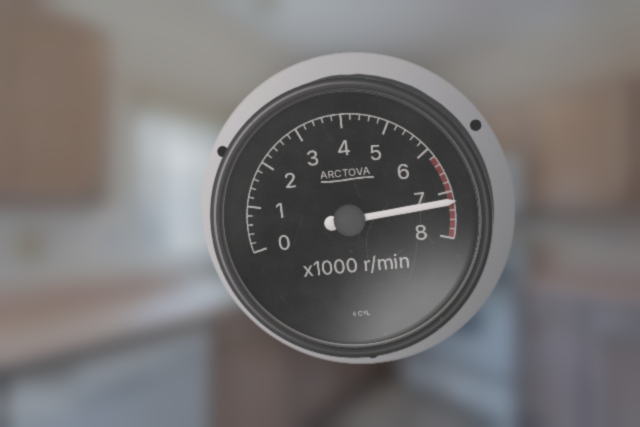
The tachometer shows 7200 (rpm)
